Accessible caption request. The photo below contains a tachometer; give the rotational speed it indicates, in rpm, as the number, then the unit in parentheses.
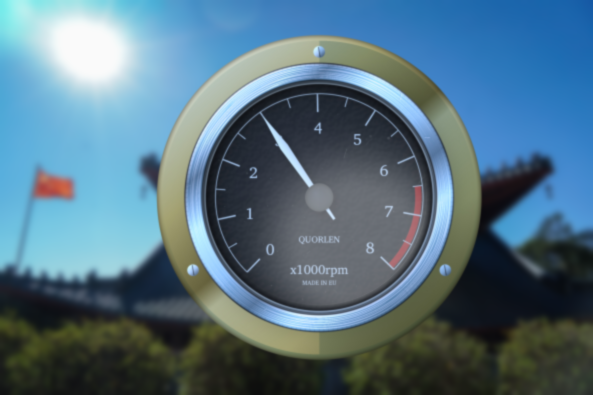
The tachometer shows 3000 (rpm)
